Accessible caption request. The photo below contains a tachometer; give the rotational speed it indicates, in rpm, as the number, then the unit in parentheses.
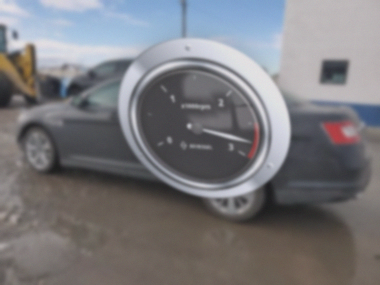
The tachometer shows 2750 (rpm)
